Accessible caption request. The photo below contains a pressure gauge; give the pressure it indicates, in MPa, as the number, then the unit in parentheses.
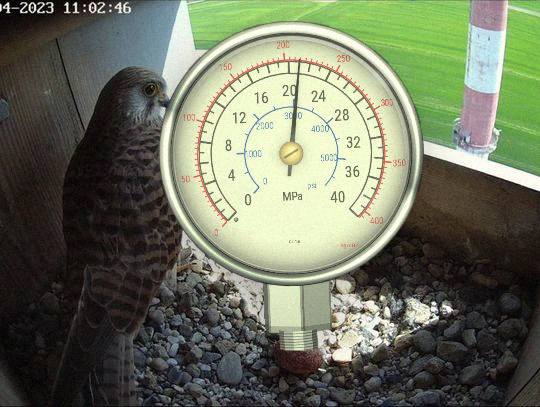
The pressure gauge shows 21 (MPa)
